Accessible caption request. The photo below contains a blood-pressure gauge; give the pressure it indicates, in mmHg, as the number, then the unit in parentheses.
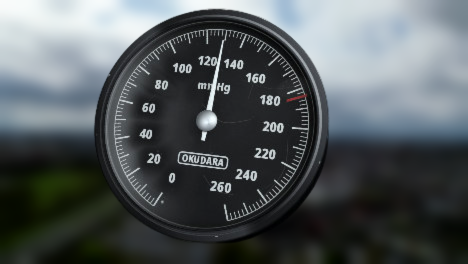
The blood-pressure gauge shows 130 (mmHg)
